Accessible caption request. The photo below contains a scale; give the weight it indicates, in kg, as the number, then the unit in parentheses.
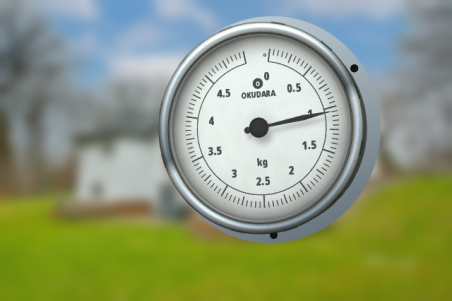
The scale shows 1.05 (kg)
